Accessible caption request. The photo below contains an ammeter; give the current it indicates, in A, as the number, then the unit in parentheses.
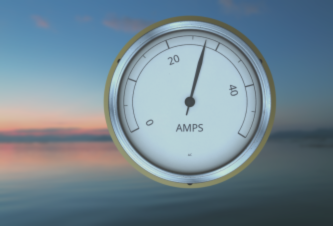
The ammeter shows 27.5 (A)
